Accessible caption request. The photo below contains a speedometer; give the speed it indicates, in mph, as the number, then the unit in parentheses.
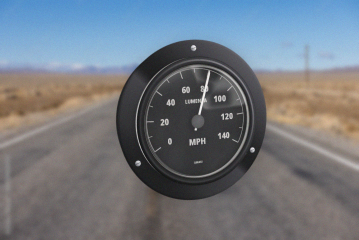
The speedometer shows 80 (mph)
